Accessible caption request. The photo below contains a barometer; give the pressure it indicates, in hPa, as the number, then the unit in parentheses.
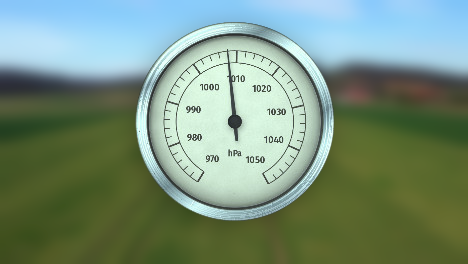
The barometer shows 1008 (hPa)
